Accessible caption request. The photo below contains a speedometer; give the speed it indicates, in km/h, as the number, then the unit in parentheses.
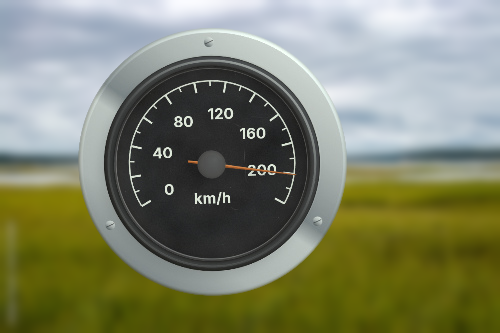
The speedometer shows 200 (km/h)
